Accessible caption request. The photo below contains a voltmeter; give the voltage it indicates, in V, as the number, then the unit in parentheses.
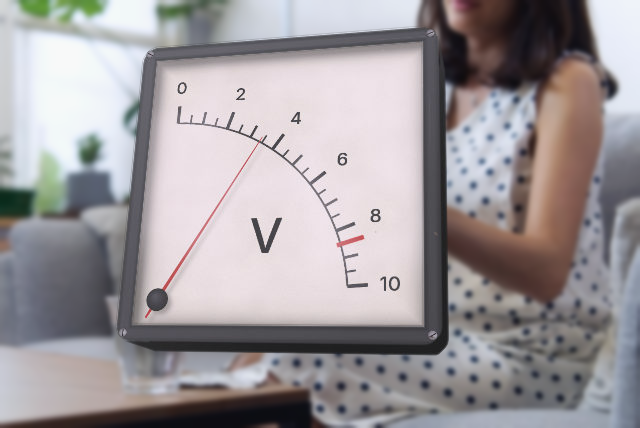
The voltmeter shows 3.5 (V)
